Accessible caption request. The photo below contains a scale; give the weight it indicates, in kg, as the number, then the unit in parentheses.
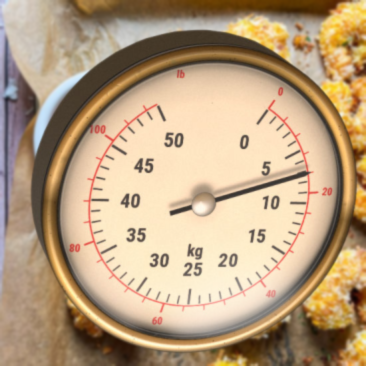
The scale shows 7 (kg)
